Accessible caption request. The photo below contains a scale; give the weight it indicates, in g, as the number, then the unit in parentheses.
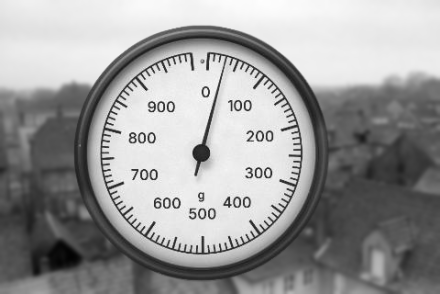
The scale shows 30 (g)
